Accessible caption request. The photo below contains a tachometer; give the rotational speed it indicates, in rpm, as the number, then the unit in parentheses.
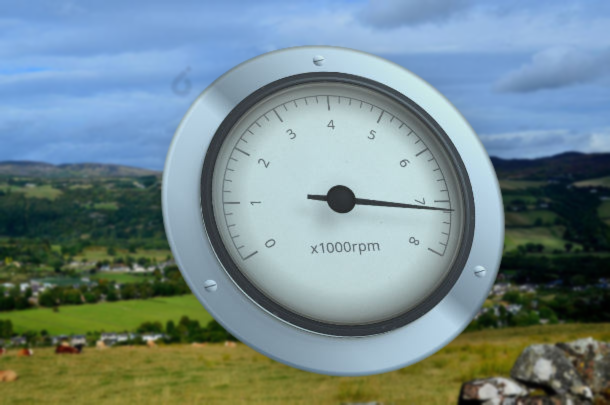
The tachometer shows 7200 (rpm)
